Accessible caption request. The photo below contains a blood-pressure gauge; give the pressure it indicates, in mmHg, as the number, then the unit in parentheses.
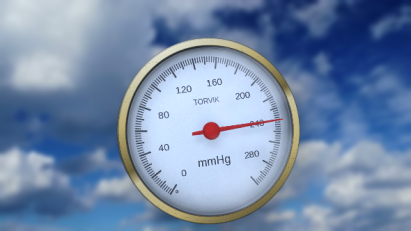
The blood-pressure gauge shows 240 (mmHg)
